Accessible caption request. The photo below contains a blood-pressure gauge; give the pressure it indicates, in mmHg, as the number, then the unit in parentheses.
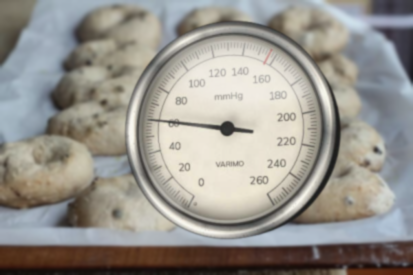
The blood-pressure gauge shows 60 (mmHg)
